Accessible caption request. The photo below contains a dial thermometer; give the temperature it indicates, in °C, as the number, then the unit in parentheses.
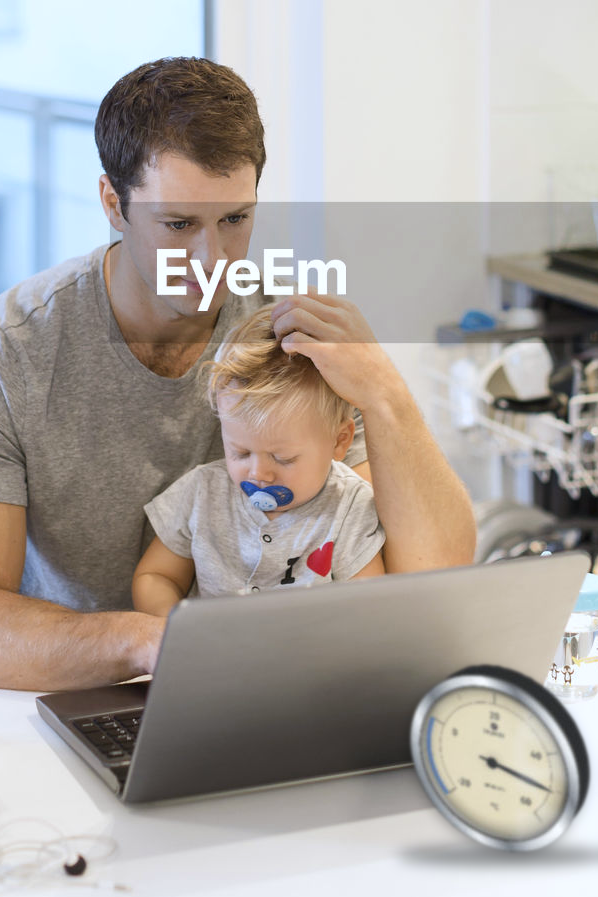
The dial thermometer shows 50 (°C)
